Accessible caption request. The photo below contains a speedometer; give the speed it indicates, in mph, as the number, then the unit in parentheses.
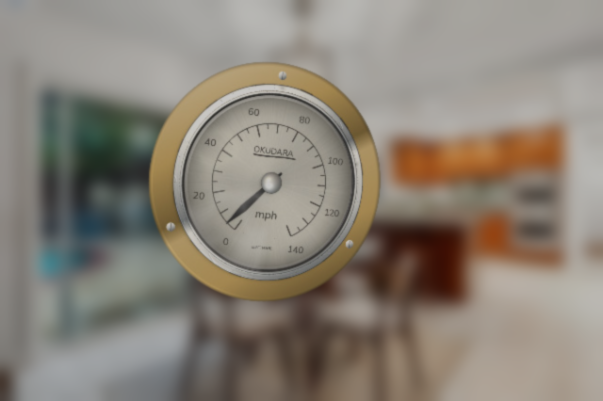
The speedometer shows 5 (mph)
